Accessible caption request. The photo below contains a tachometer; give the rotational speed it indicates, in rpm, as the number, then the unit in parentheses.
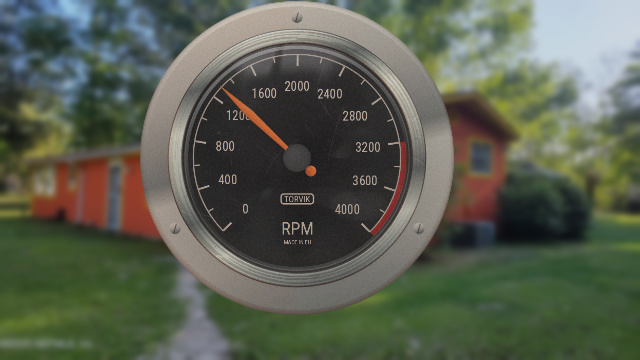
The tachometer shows 1300 (rpm)
